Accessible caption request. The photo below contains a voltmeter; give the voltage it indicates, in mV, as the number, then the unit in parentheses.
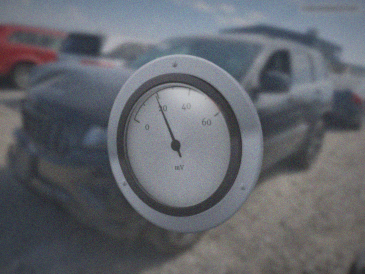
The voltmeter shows 20 (mV)
